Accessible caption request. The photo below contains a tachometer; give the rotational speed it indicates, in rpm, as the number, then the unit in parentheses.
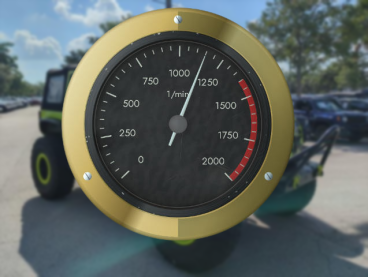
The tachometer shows 1150 (rpm)
